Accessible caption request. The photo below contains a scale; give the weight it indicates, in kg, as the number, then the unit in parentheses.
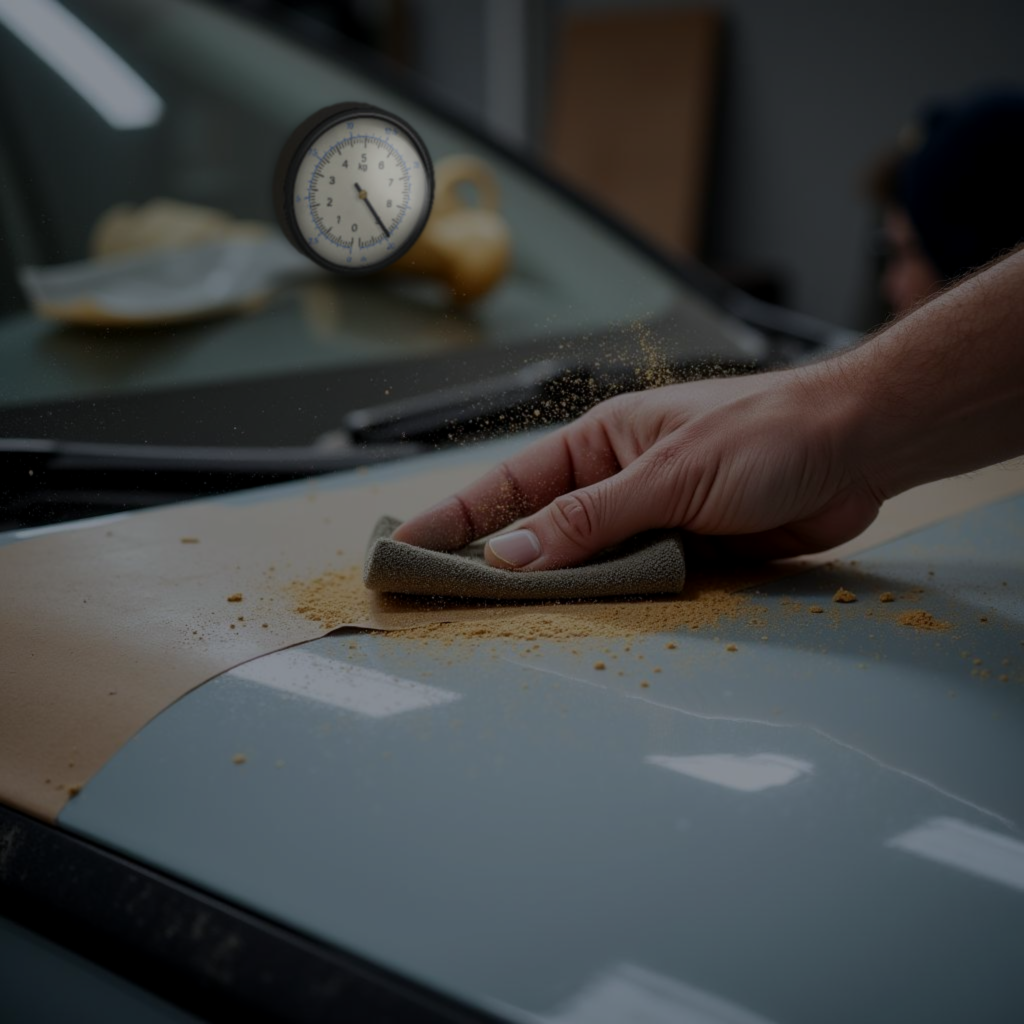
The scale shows 9 (kg)
